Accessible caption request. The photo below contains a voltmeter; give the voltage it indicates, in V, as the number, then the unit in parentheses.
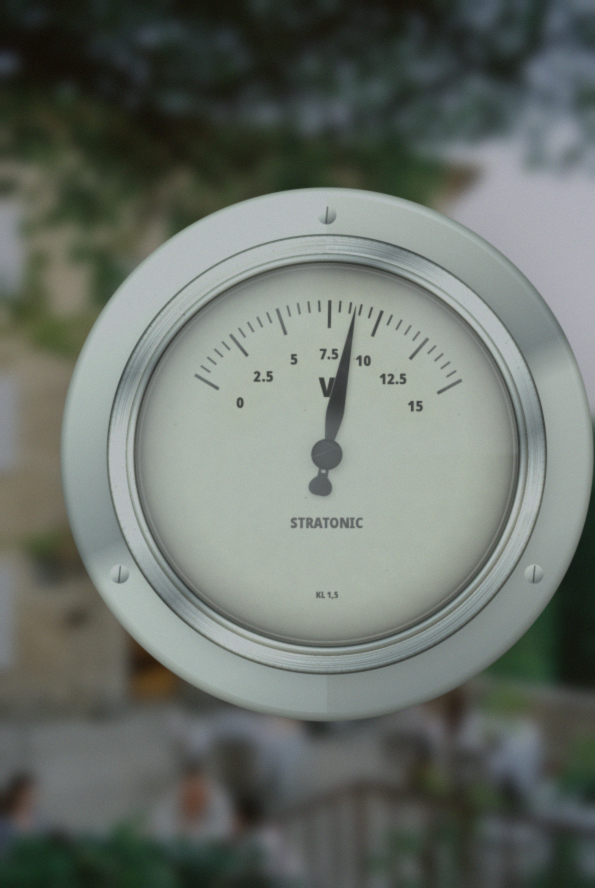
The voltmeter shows 8.75 (V)
